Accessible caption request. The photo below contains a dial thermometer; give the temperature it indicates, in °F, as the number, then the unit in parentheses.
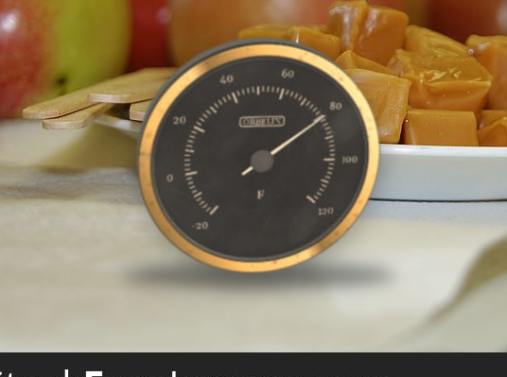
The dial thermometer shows 80 (°F)
